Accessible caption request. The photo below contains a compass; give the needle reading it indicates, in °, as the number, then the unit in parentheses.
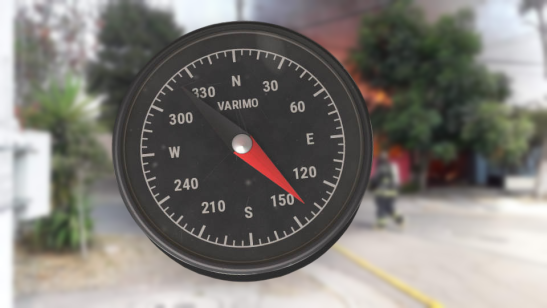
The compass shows 140 (°)
